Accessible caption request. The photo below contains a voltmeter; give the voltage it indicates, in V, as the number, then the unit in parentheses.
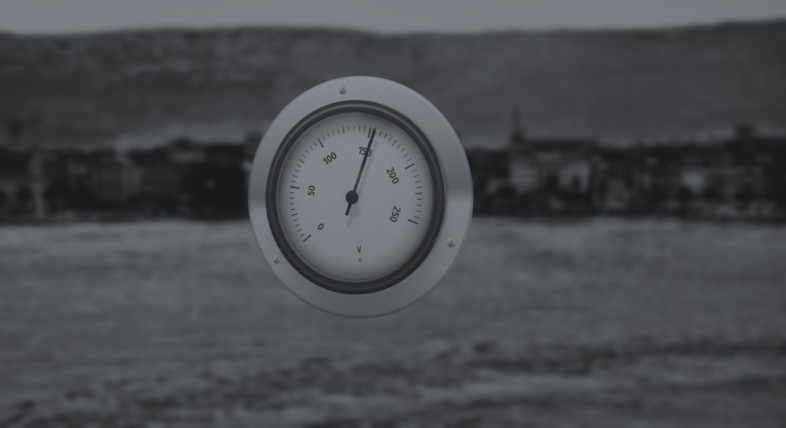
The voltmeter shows 155 (V)
